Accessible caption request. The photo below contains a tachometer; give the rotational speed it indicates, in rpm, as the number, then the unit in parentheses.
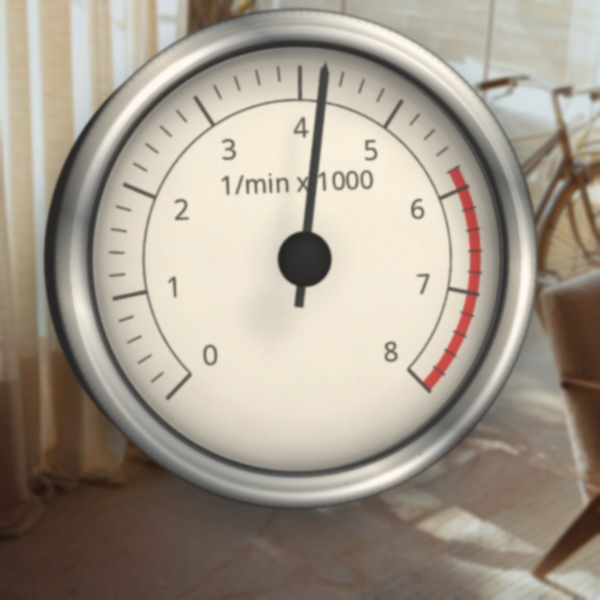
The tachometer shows 4200 (rpm)
